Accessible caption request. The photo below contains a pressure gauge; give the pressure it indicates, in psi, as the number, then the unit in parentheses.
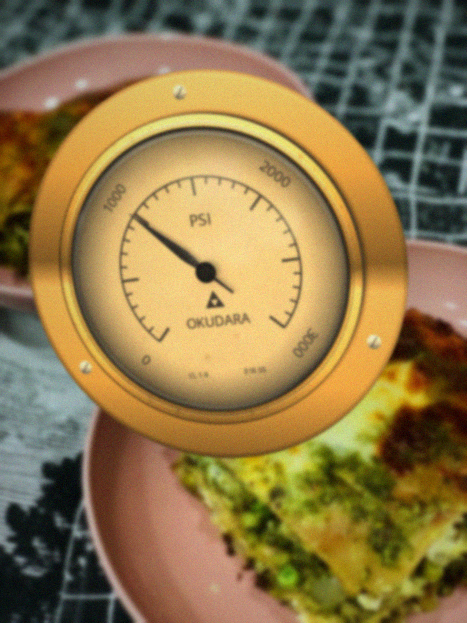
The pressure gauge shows 1000 (psi)
